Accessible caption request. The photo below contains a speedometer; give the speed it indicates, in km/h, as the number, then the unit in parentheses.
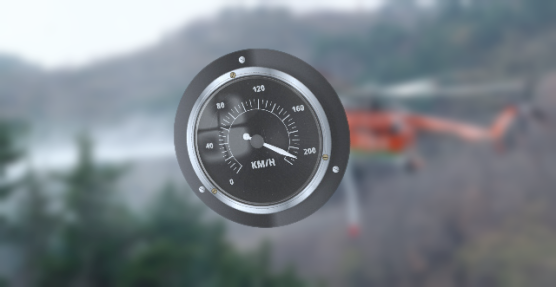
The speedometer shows 210 (km/h)
